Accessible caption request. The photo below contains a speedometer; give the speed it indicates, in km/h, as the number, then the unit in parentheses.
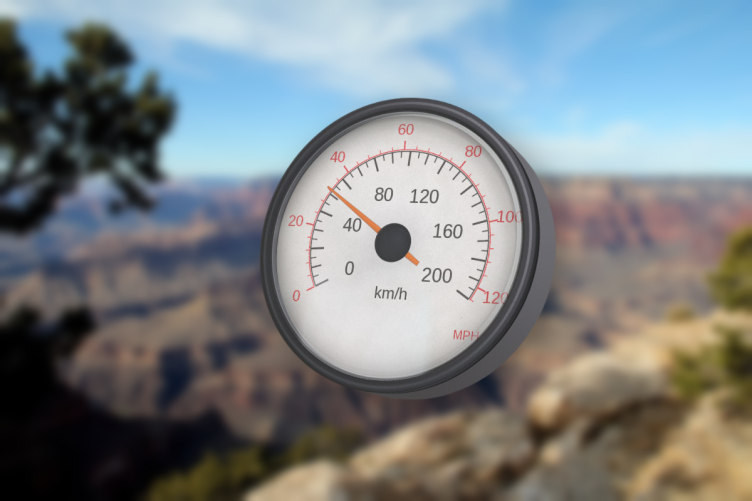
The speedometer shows 52.5 (km/h)
